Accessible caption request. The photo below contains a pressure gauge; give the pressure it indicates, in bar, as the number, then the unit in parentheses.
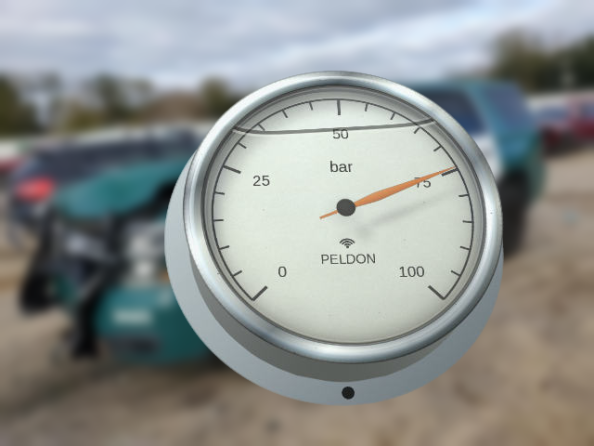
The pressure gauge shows 75 (bar)
